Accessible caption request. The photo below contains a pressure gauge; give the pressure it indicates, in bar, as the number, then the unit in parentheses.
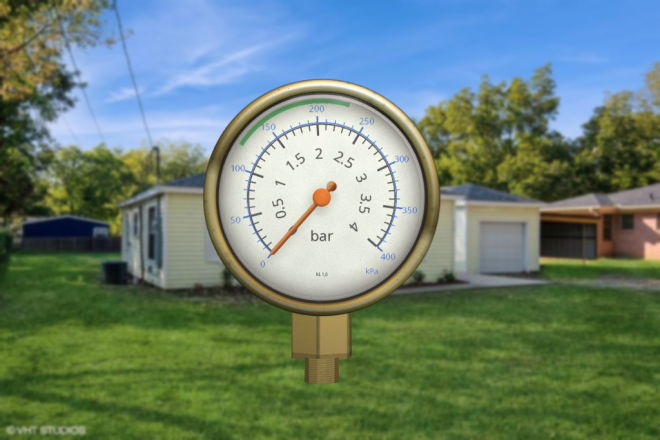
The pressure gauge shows 0 (bar)
